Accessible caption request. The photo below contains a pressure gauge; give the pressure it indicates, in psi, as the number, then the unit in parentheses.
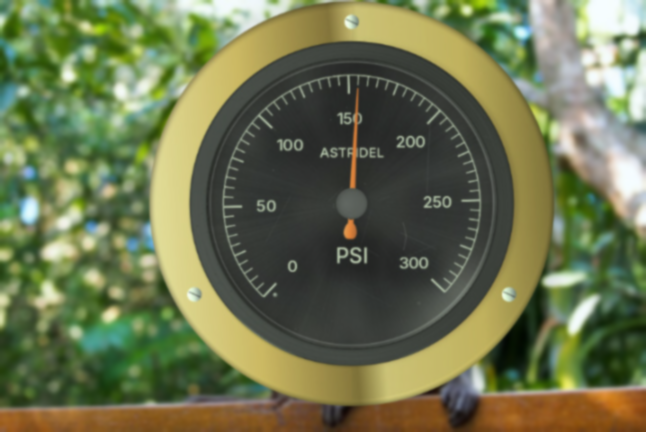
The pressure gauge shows 155 (psi)
